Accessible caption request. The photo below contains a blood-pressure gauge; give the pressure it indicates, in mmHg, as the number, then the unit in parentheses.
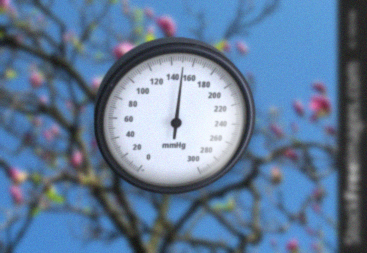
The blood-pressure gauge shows 150 (mmHg)
